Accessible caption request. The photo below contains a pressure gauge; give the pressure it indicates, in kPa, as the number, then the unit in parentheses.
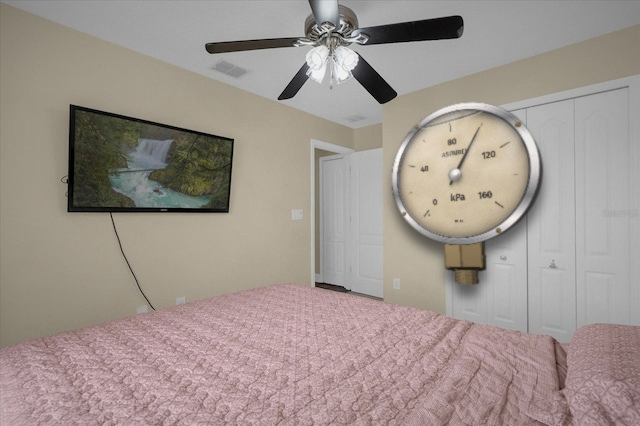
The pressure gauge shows 100 (kPa)
